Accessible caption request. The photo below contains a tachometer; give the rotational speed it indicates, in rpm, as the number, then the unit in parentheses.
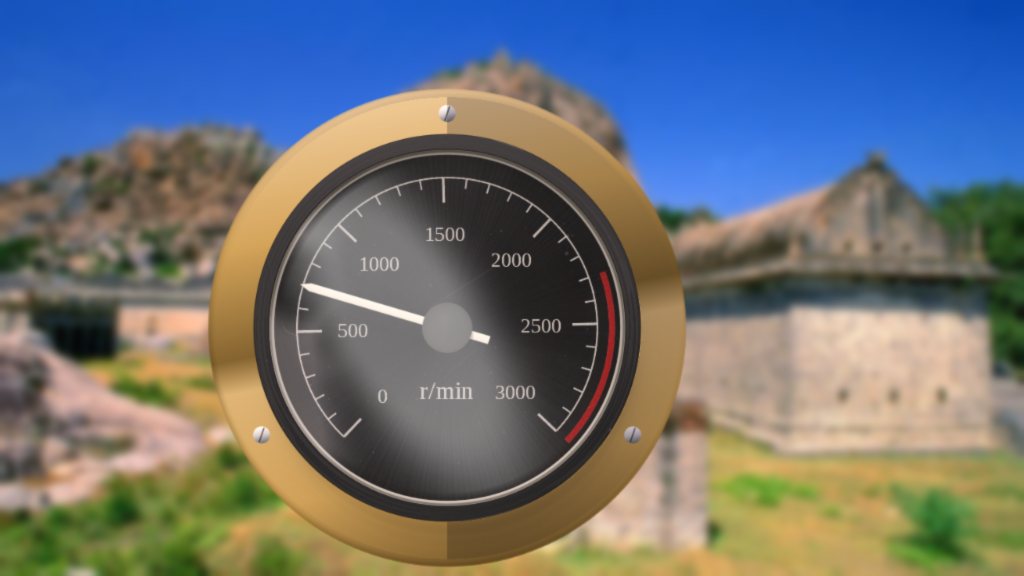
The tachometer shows 700 (rpm)
